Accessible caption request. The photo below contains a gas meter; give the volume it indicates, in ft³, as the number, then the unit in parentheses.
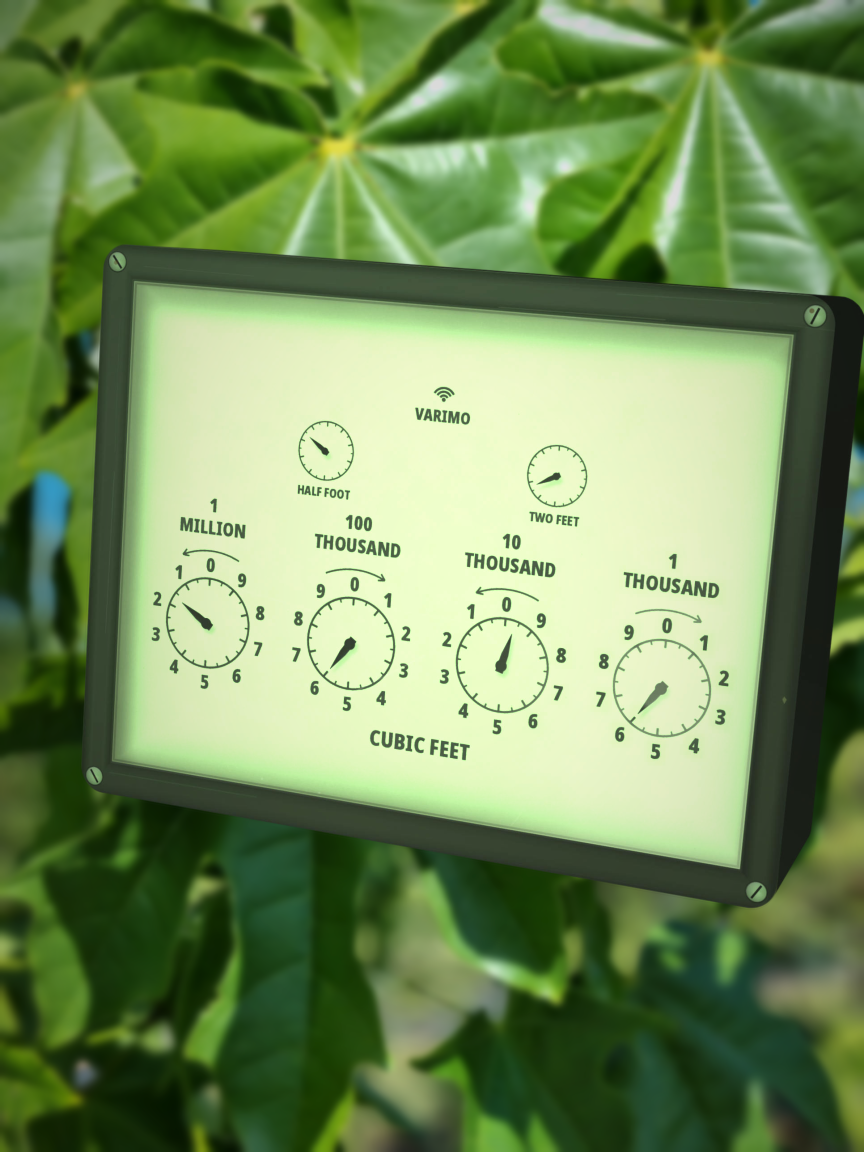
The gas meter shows 159600 (ft³)
